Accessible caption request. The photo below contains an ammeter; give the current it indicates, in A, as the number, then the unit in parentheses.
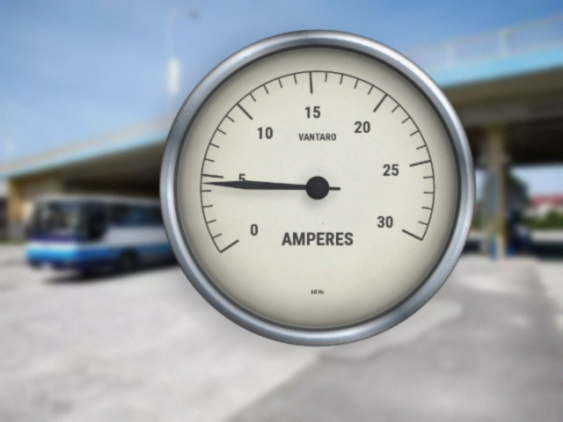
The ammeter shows 4.5 (A)
